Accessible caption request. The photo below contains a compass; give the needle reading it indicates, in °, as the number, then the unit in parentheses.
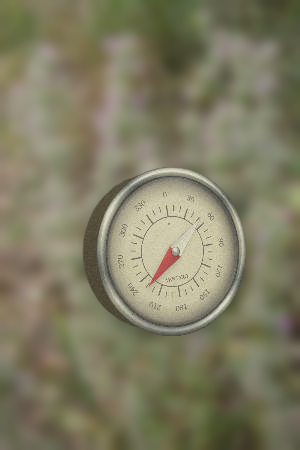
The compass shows 230 (°)
